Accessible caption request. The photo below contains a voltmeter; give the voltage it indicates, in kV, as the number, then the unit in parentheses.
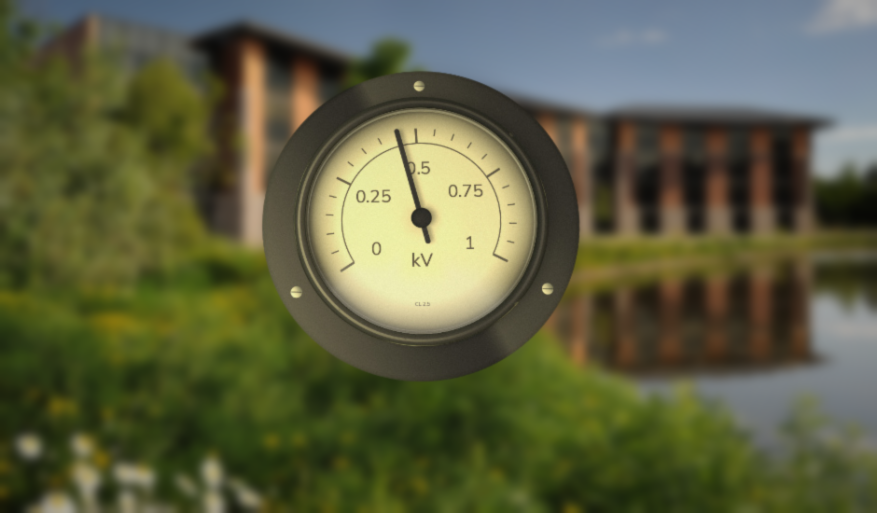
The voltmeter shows 0.45 (kV)
